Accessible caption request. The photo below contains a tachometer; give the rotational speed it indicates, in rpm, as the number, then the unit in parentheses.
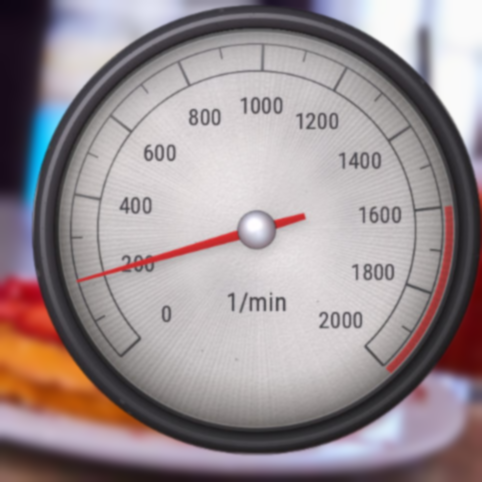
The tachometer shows 200 (rpm)
